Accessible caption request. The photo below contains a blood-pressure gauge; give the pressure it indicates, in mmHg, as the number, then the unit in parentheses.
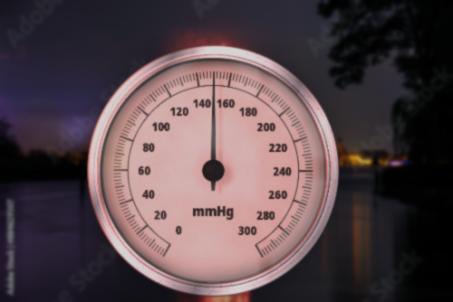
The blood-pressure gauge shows 150 (mmHg)
